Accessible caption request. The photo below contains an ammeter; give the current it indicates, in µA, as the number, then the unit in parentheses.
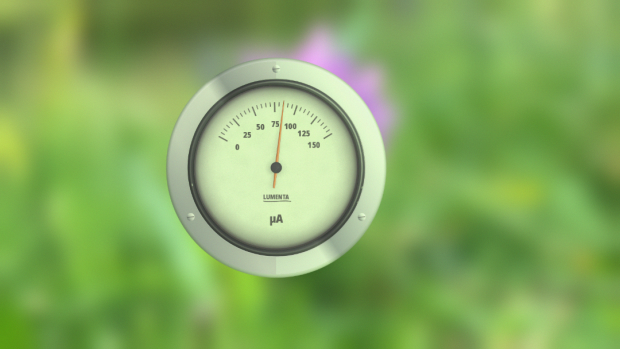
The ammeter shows 85 (µA)
